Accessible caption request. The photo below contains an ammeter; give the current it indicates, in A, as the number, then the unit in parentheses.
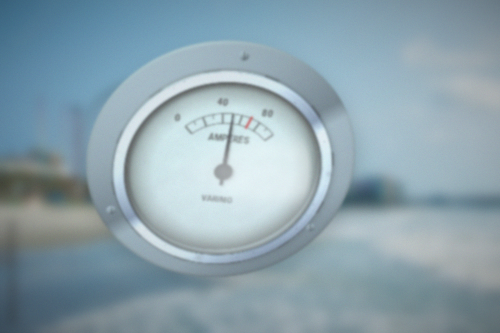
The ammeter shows 50 (A)
